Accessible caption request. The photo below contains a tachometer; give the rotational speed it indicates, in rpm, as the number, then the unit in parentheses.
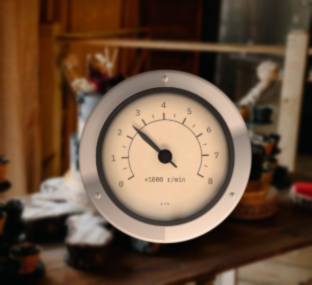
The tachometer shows 2500 (rpm)
